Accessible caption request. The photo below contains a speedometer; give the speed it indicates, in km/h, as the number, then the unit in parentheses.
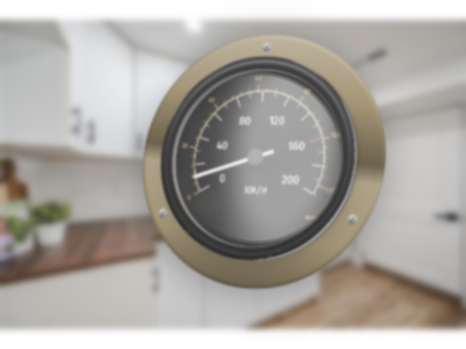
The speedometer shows 10 (km/h)
